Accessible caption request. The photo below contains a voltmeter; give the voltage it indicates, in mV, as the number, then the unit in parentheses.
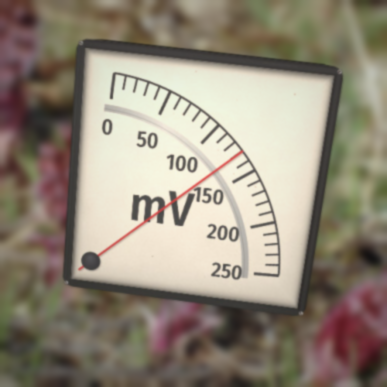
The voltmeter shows 130 (mV)
